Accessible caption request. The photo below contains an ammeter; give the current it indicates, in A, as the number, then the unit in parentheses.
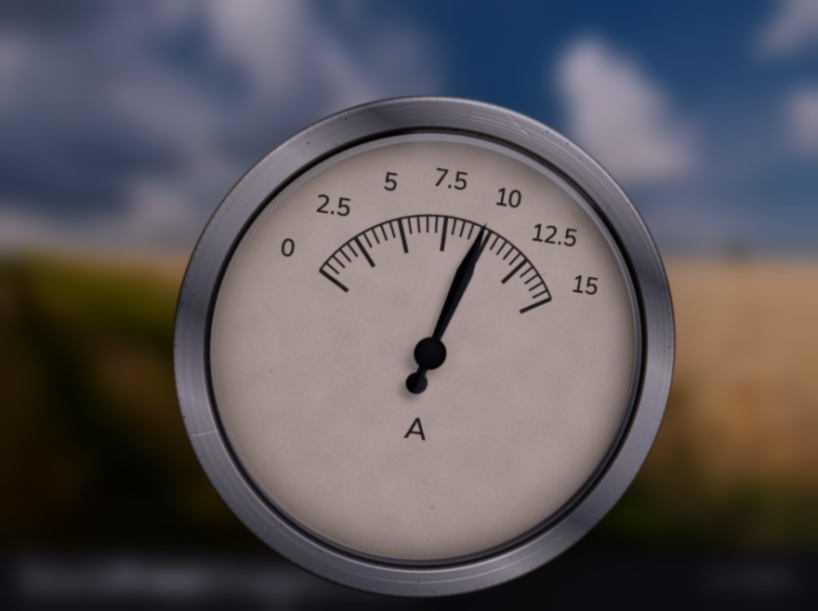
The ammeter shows 9.5 (A)
